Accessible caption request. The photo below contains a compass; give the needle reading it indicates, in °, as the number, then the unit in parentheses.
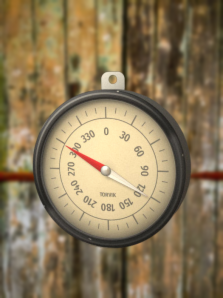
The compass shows 300 (°)
